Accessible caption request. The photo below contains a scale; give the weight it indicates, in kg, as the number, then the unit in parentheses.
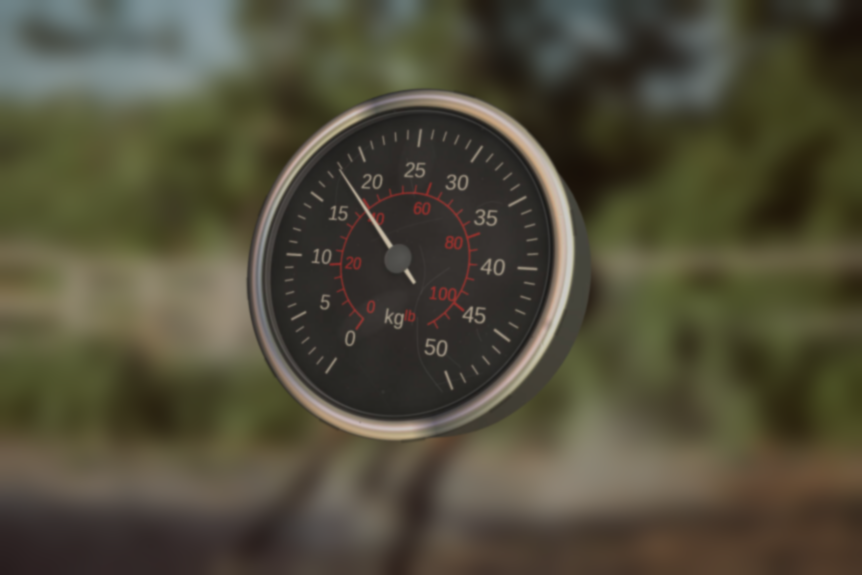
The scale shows 18 (kg)
